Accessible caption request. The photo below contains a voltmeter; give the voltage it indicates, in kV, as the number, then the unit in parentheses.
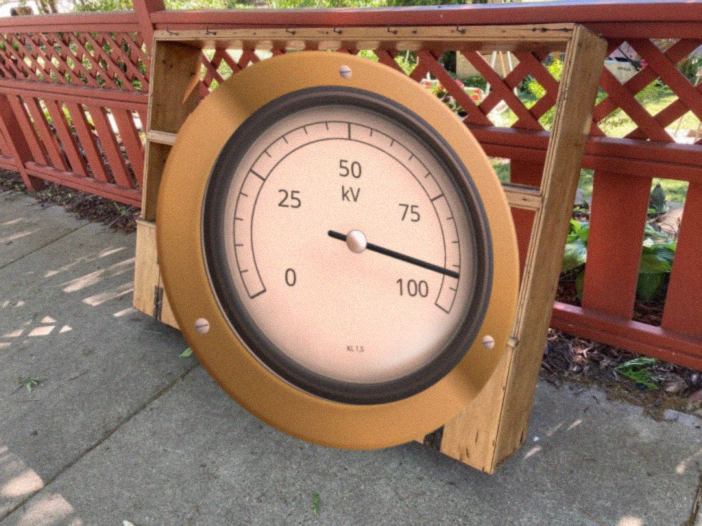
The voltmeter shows 92.5 (kV)
